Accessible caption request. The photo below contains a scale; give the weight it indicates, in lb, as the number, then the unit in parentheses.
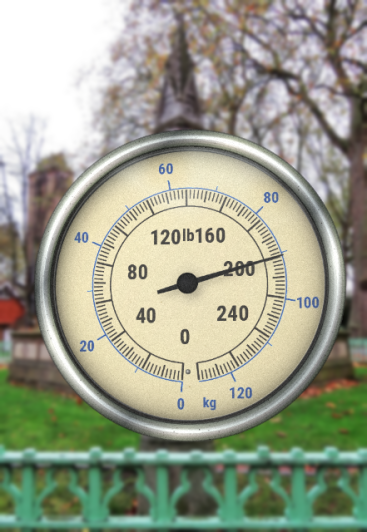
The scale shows 200 (lb)
